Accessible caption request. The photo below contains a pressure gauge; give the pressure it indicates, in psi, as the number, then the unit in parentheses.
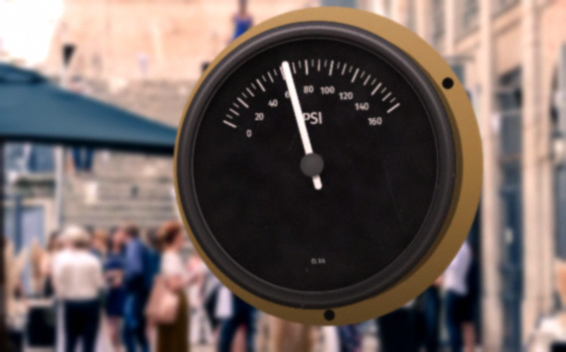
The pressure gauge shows 65 (psi)
